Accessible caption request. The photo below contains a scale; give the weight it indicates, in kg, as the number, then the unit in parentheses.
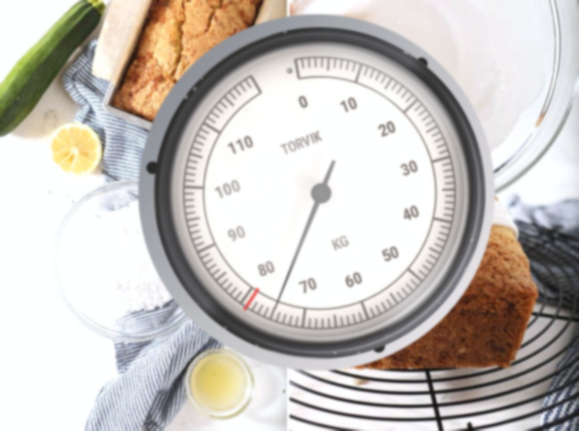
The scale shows 75 (kg)
